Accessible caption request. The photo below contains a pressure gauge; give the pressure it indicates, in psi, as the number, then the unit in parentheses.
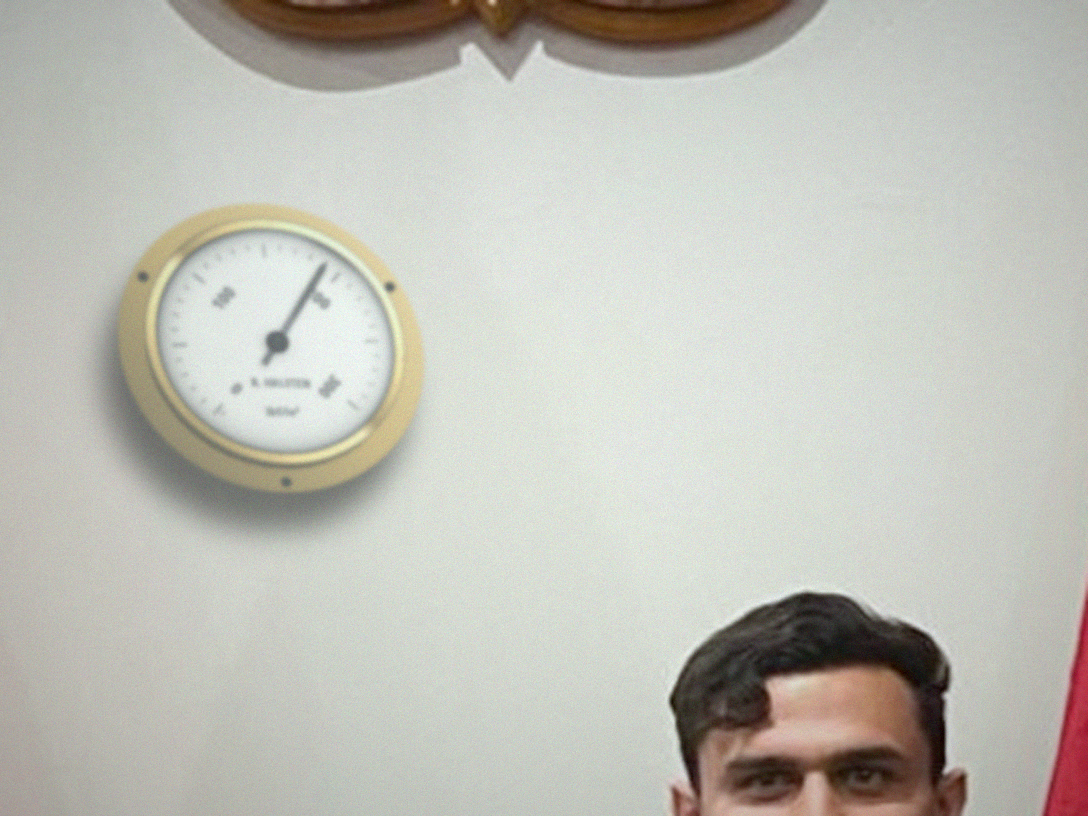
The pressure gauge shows 190 (psi)
